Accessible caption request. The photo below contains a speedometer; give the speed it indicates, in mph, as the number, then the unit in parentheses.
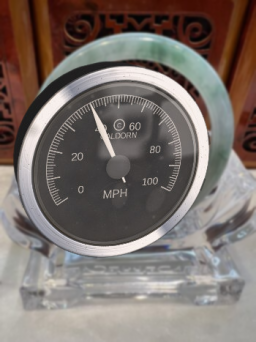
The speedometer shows 40 (mph)
